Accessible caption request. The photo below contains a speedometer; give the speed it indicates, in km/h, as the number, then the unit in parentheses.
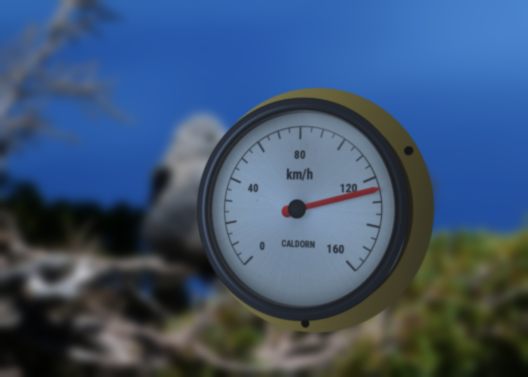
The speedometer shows 125 (km/h)
